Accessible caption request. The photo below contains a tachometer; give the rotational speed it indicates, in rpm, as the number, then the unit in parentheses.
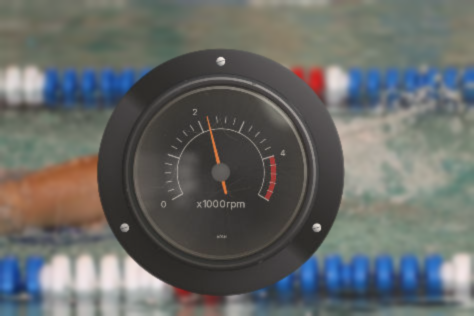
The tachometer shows 2200 (rpm)
